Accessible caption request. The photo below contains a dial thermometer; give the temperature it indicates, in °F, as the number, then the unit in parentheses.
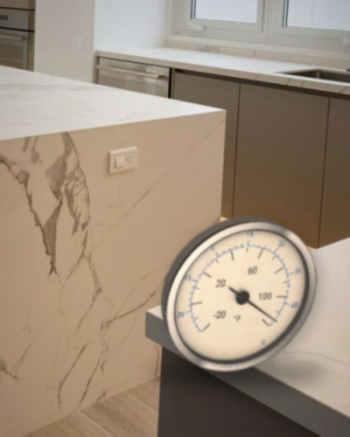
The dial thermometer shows 115 (°F)
